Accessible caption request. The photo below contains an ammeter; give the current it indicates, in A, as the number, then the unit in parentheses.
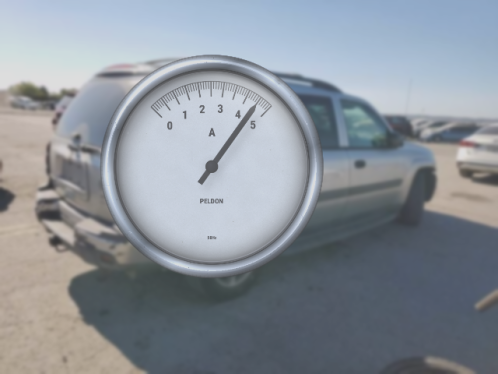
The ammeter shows 4.5 (A)
